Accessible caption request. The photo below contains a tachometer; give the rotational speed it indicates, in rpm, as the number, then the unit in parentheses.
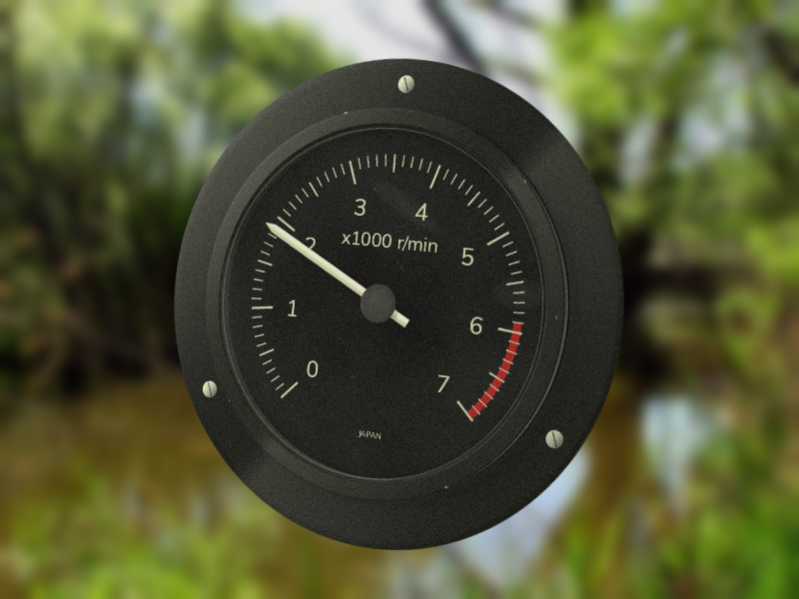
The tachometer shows 1900 (rpm)
